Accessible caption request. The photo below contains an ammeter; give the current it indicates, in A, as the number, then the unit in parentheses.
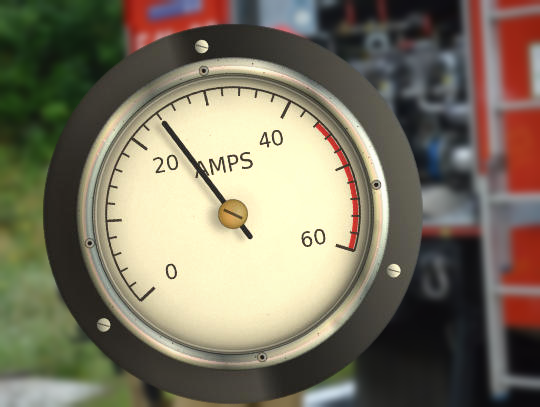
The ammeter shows 24 (A)
